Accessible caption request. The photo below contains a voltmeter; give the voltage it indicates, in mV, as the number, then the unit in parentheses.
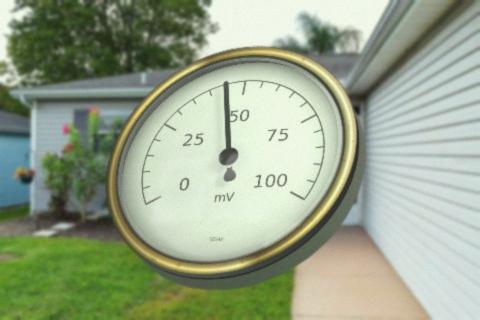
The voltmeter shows 45 (mV)
